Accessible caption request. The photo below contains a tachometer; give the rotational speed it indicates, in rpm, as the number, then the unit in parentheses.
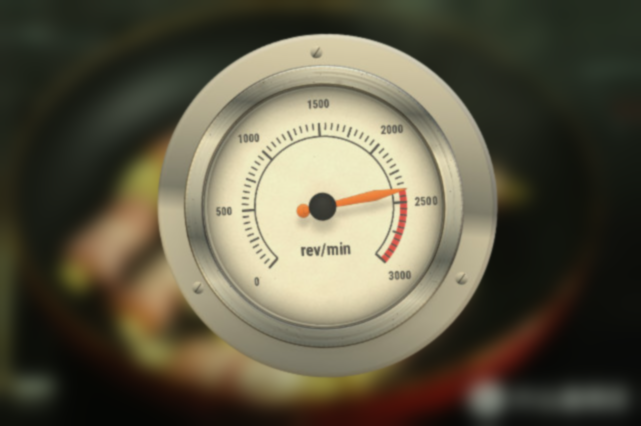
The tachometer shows 2400 (rpm)
